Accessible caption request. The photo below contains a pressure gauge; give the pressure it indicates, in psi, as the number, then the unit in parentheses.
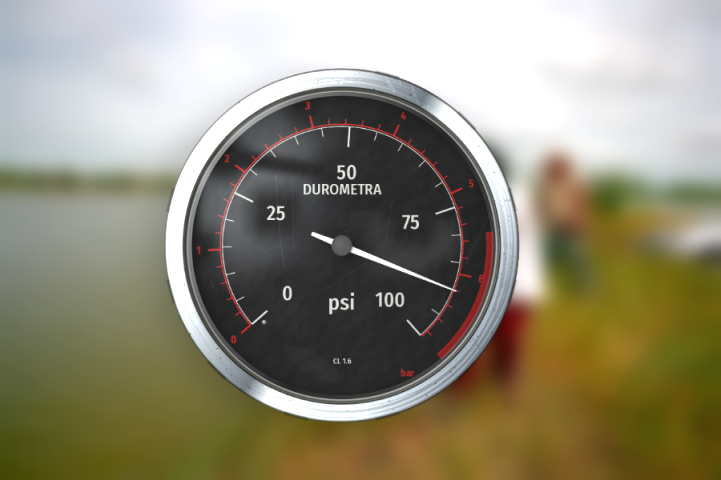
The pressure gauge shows 90 (psi)
